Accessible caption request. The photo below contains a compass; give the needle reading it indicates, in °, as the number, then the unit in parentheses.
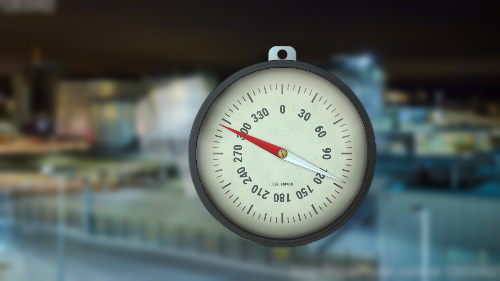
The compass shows 295 (°)
